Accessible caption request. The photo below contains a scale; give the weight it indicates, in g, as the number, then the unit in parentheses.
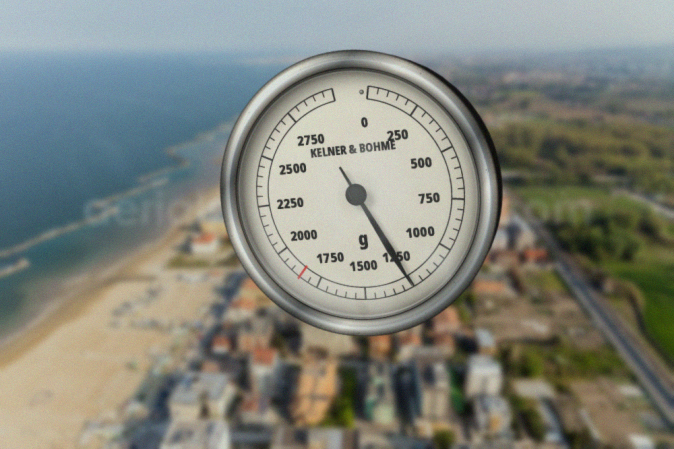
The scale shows 1250 (g)
